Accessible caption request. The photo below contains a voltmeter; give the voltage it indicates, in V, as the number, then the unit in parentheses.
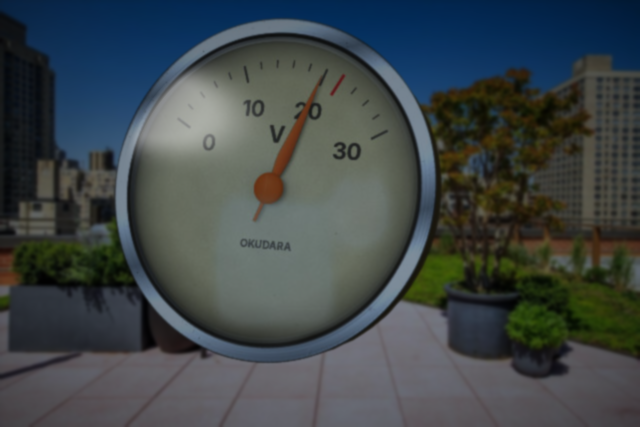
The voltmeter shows 20 (V)
